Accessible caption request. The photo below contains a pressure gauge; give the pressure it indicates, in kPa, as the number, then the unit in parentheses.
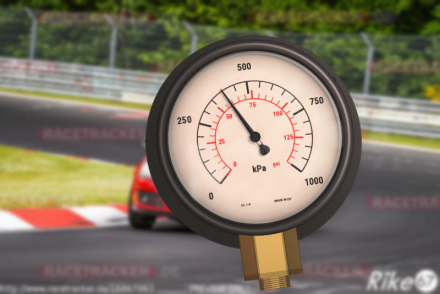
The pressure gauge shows 400 (kPa)
